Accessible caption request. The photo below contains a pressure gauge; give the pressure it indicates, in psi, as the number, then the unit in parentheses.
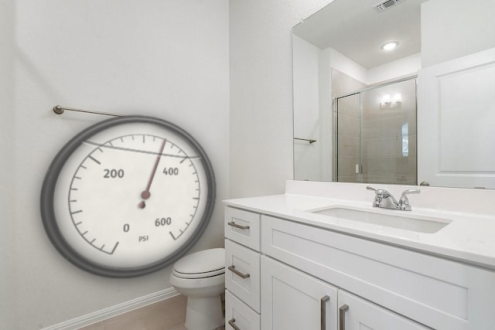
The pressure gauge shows 340 (psi)
